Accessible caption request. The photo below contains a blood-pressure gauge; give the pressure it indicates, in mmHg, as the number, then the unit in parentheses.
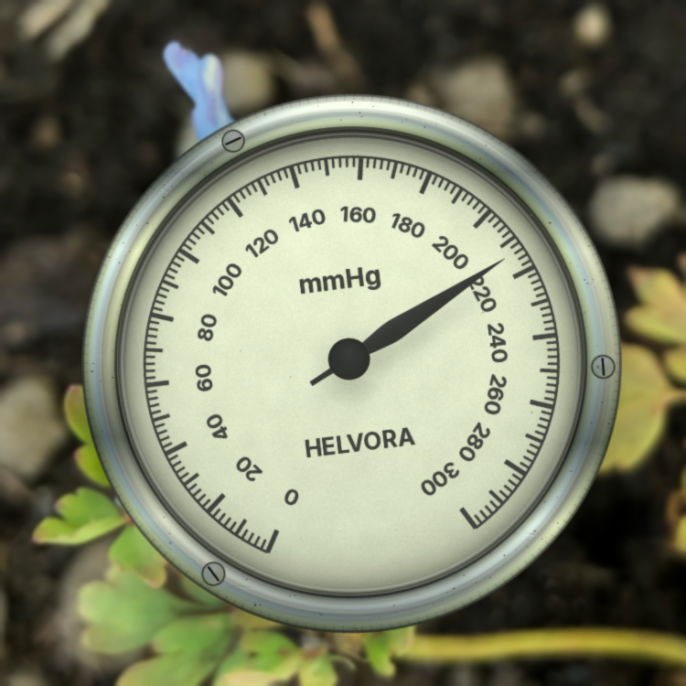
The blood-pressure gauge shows 214 (mmHg)
